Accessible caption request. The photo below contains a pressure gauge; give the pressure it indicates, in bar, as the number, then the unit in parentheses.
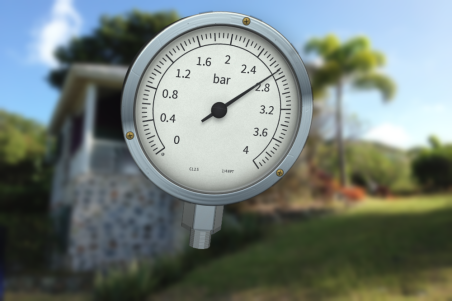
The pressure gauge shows 2.7 (bar)
